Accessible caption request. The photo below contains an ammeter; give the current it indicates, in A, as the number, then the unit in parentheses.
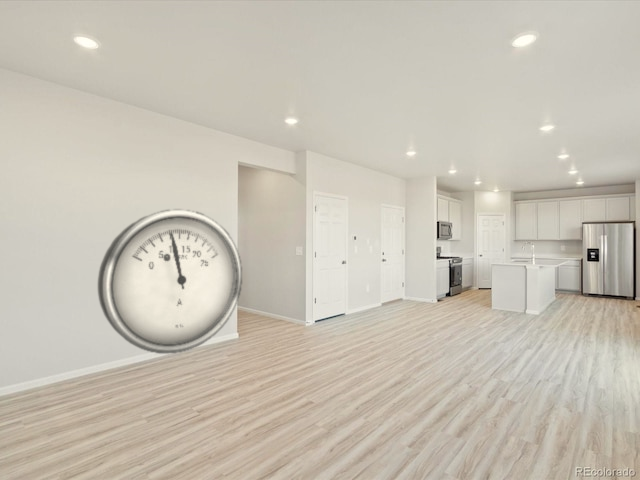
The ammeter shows 10 (A)
